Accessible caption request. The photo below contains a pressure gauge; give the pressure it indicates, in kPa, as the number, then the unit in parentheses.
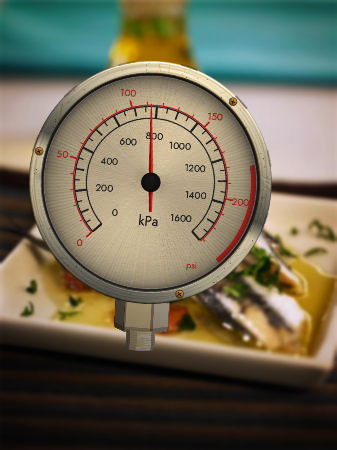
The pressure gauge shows 775 (kPa)
